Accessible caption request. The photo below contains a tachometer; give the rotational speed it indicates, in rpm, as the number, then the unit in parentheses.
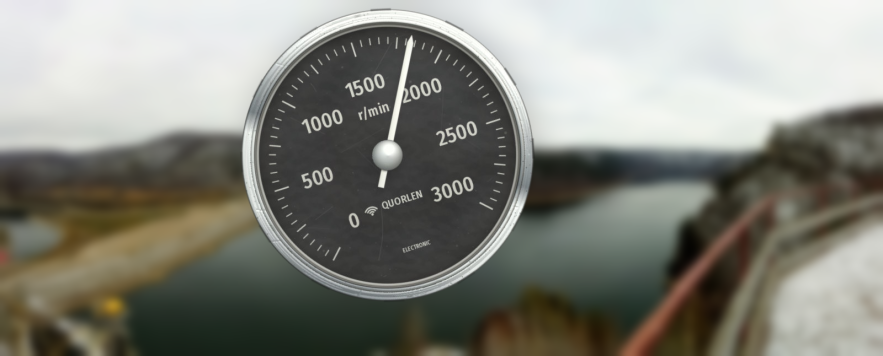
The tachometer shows 1825 (rpm)
